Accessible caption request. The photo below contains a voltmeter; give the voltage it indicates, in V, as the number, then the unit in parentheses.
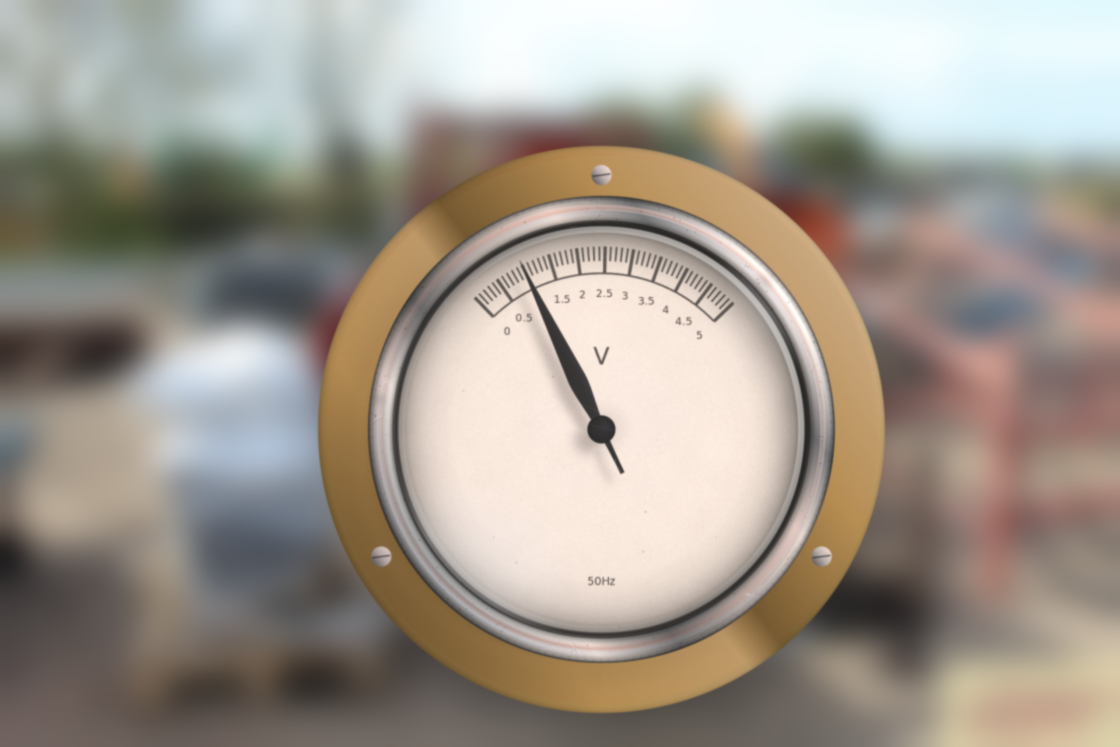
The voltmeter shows 1 (V)
